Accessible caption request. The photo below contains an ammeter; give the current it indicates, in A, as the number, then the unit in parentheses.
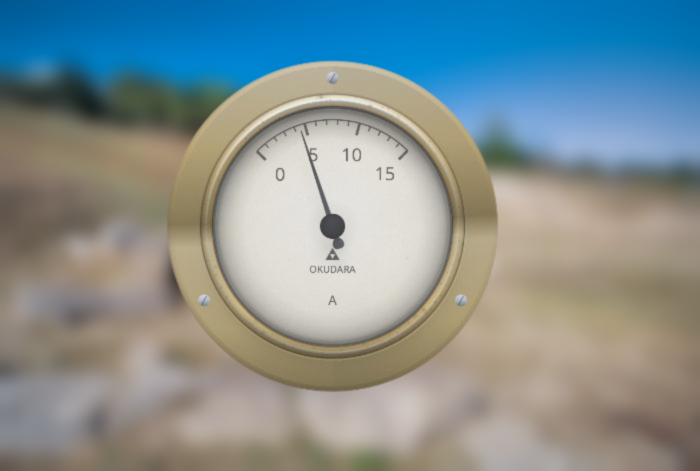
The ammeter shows 4.5 (A)
